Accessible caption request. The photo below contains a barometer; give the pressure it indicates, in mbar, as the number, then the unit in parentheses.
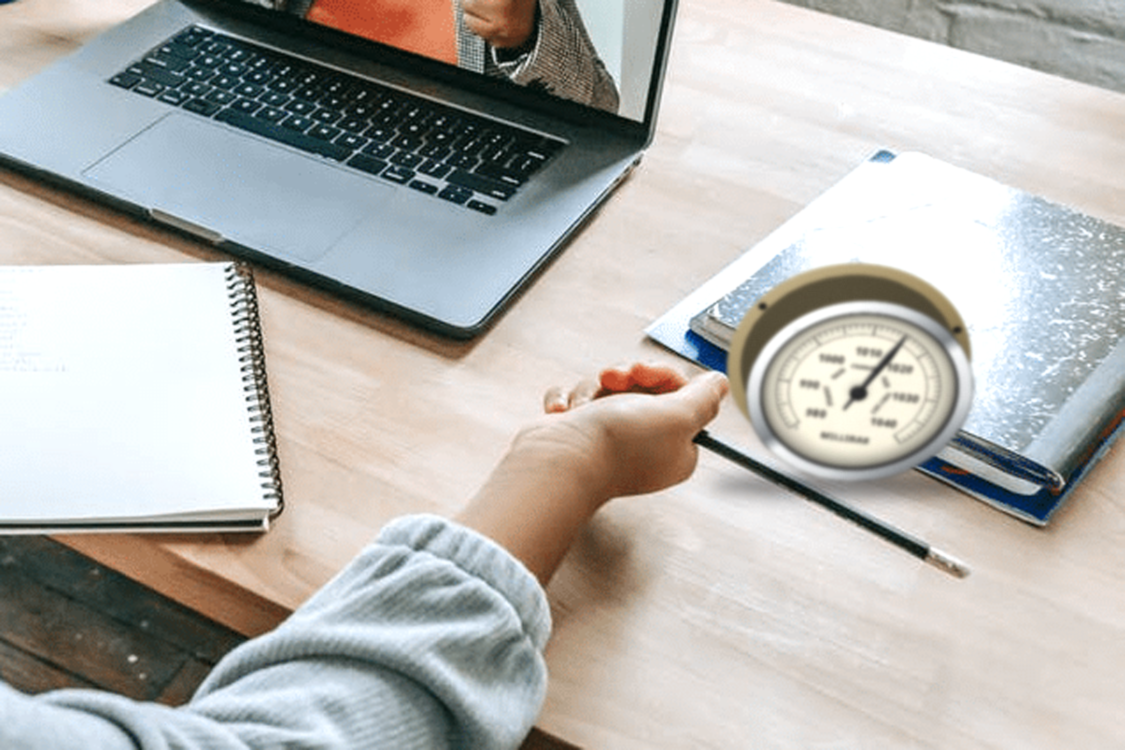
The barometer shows 1015 (mbar)
